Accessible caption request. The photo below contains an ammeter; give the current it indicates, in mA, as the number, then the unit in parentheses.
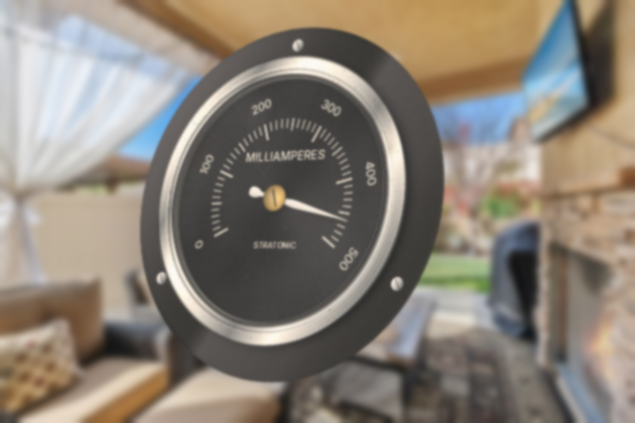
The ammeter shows 460 (mA)
